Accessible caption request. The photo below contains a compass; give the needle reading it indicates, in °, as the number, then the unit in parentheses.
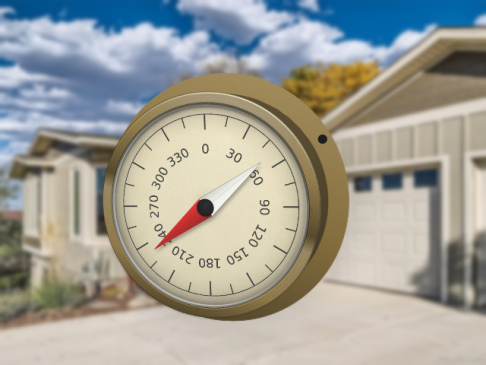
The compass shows 232.5 (°)
